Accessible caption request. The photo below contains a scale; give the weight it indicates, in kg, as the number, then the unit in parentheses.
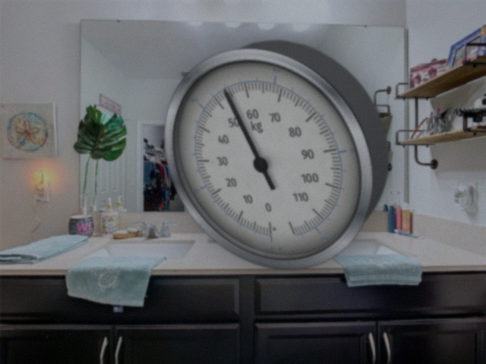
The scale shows 55 (kg)
